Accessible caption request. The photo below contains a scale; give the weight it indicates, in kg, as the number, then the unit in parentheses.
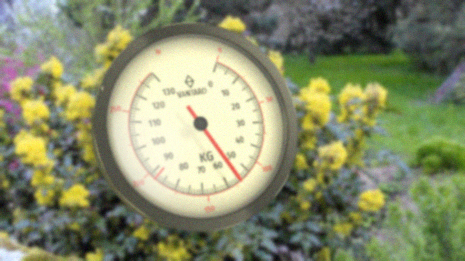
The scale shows 55 (kg)
